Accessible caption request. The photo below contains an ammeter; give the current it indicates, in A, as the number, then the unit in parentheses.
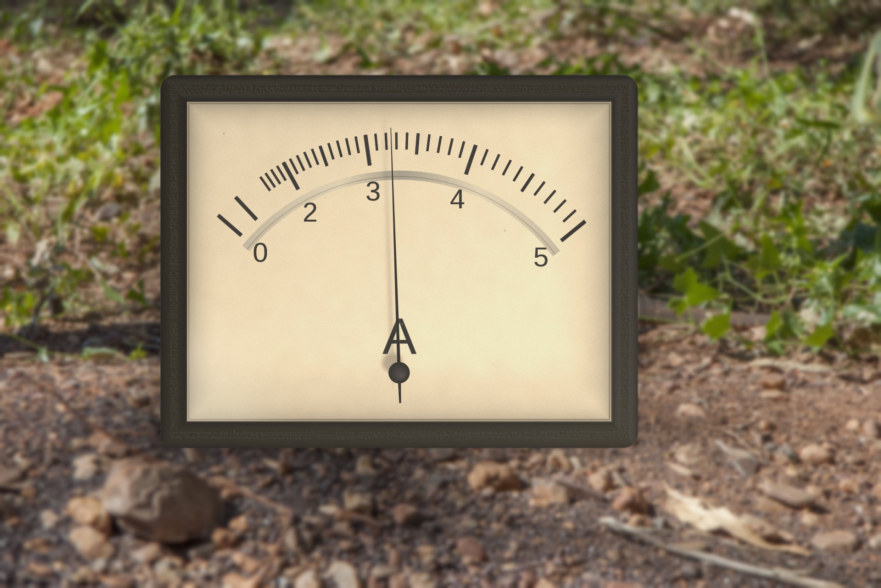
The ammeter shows 3.25 (A)
